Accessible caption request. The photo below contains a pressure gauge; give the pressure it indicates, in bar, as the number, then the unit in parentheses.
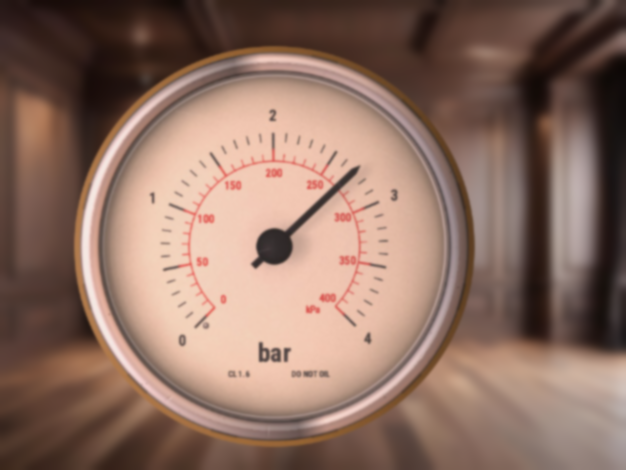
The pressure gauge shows 2.7 (bar)
